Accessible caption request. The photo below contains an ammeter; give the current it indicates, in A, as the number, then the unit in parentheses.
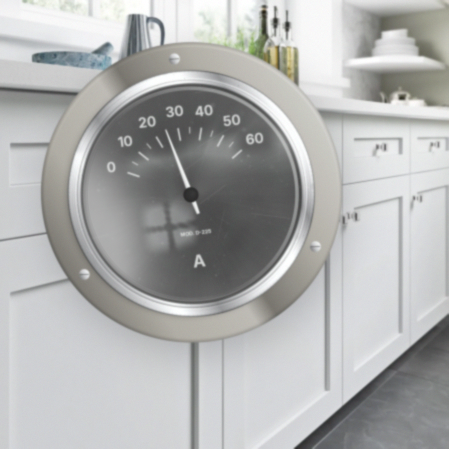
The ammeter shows 25 (A)
